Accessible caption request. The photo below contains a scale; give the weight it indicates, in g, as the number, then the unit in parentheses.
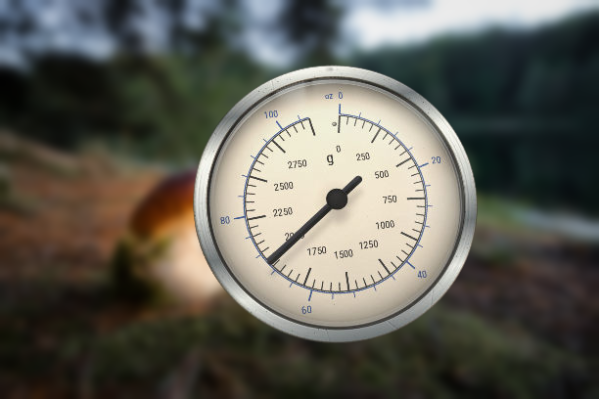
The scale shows 1975 (g)
